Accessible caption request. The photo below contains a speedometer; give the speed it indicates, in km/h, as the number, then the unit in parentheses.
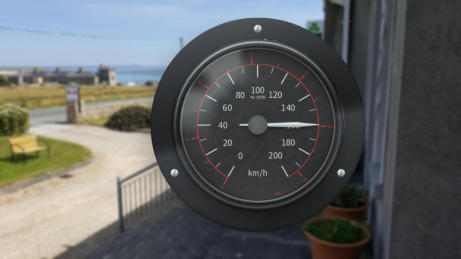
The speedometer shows 160 (km/h)
